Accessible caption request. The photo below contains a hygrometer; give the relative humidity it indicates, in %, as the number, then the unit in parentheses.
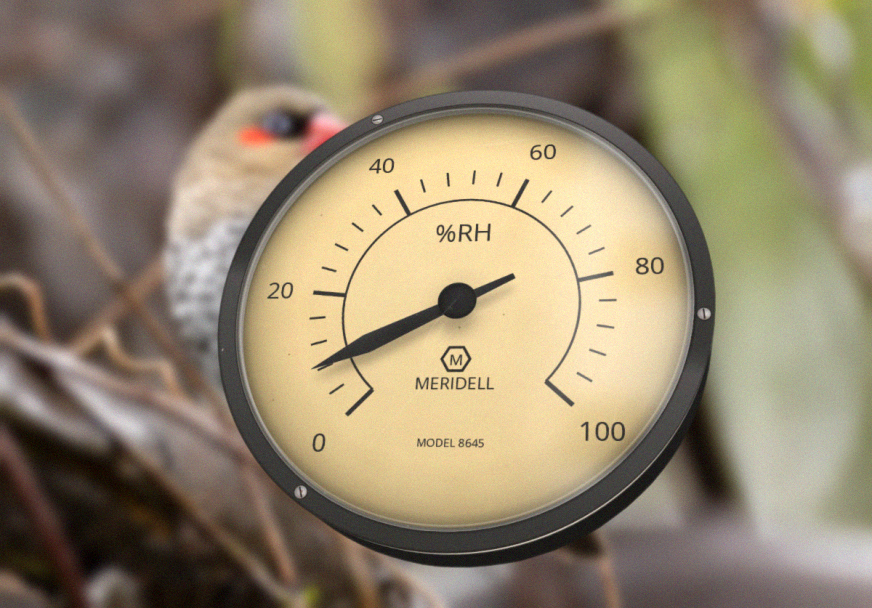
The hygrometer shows 8 (%)
